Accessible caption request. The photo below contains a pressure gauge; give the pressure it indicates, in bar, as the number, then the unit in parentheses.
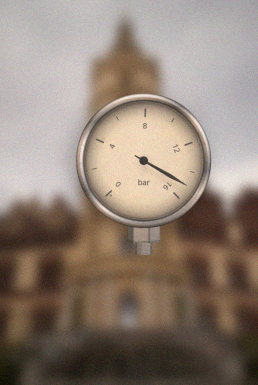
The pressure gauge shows 15 (bar)
